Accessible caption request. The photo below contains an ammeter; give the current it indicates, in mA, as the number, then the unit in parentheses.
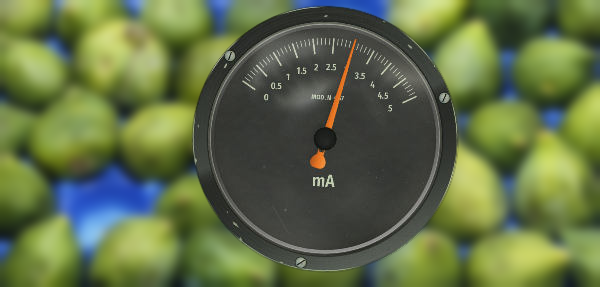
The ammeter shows 3 (mA)
